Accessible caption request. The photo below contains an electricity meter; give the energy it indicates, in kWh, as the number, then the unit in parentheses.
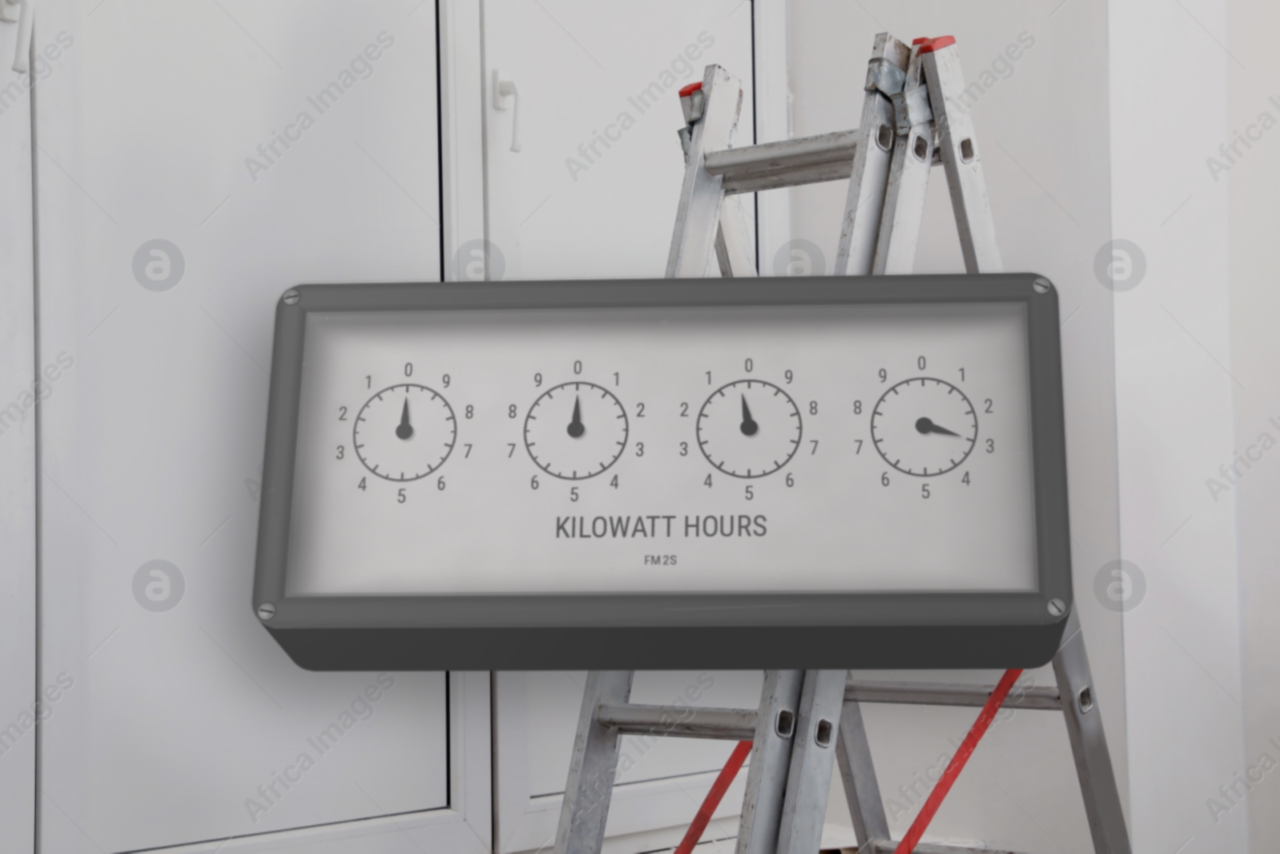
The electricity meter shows 3 (kWh)
